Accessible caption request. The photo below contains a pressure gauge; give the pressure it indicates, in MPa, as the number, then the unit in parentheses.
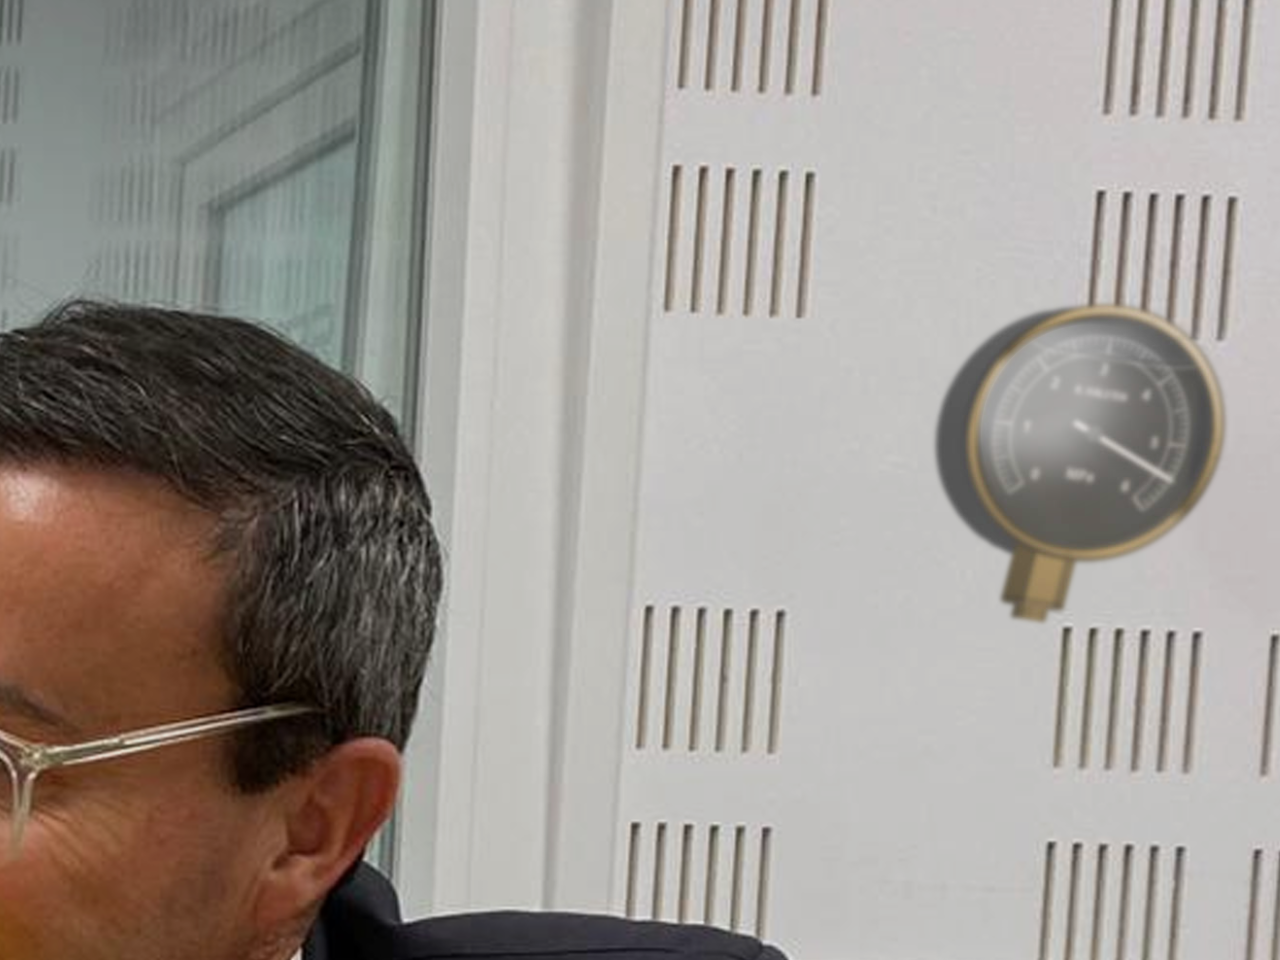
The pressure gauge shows 5.5 (MPa)
